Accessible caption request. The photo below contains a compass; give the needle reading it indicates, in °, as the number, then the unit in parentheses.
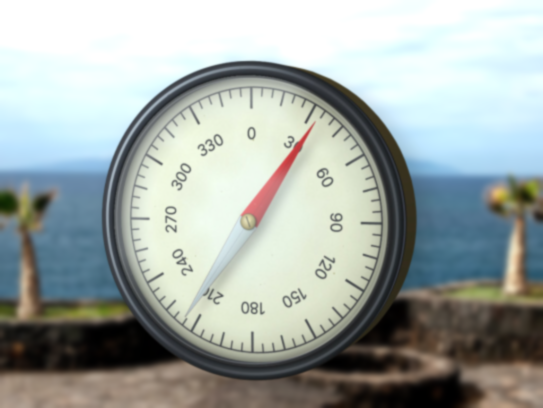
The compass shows 35 (°)
